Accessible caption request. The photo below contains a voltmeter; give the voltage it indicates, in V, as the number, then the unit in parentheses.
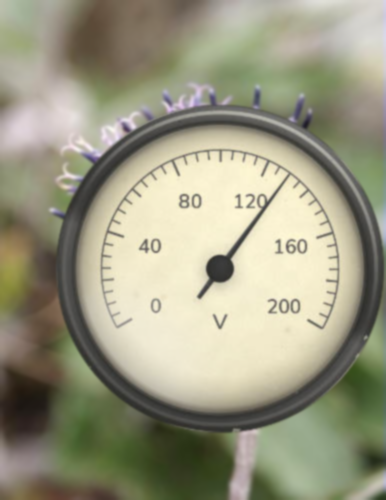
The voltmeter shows 130 (V)
